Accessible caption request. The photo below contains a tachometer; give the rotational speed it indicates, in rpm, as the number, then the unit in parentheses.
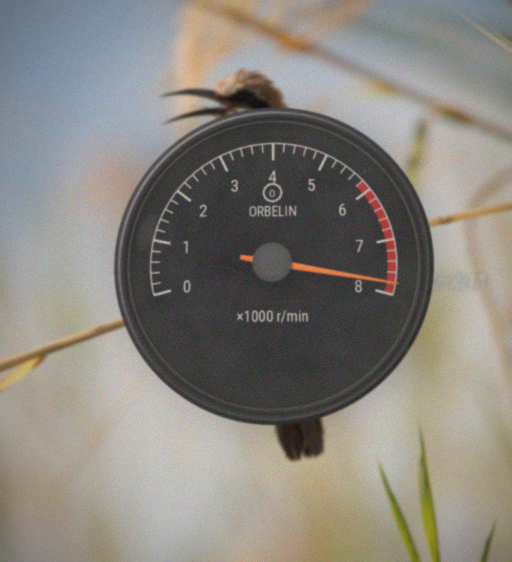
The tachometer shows 7800 (rpm)
